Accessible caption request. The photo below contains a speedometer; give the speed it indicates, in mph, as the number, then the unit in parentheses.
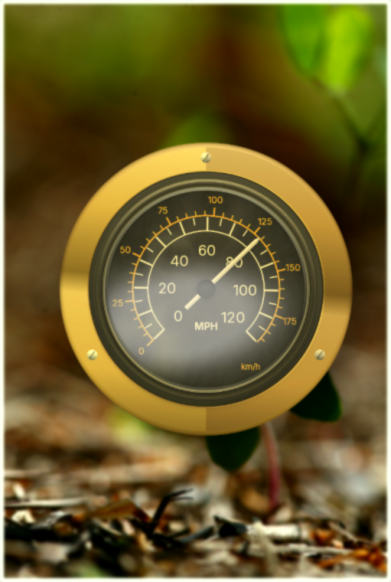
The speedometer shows 80 (mph)
